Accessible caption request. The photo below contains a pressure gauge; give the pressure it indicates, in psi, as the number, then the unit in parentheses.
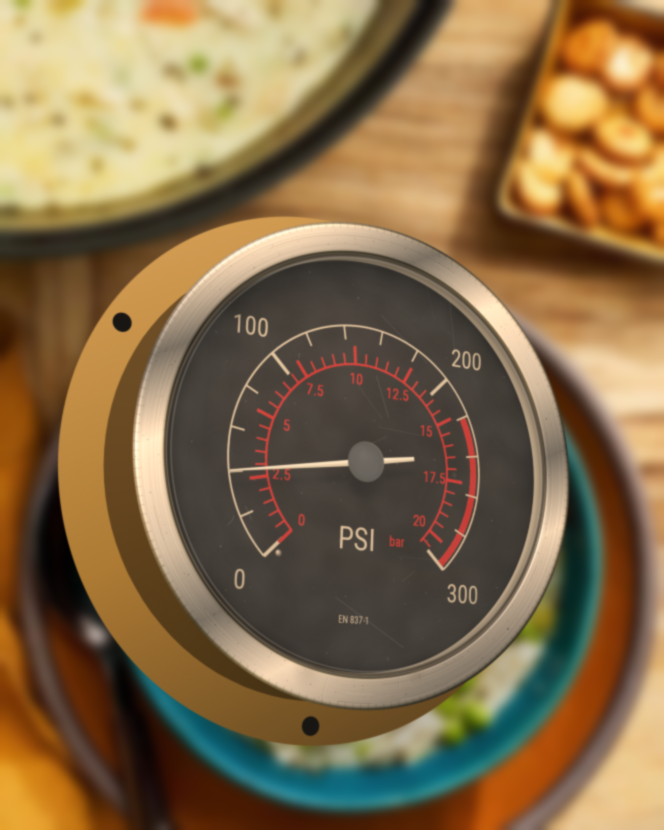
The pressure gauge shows 40 (psi)
